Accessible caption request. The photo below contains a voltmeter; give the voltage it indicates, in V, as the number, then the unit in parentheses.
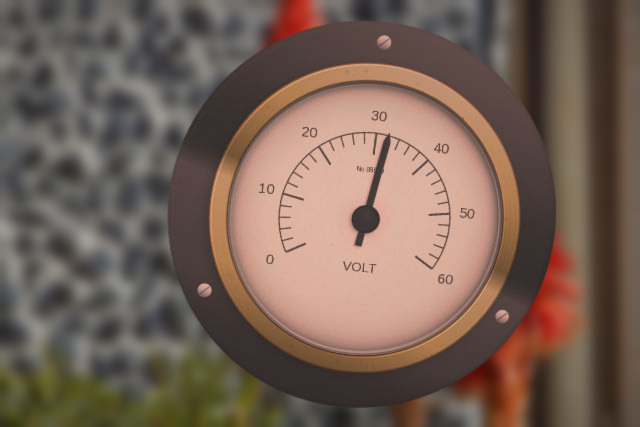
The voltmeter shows 32 (V)
